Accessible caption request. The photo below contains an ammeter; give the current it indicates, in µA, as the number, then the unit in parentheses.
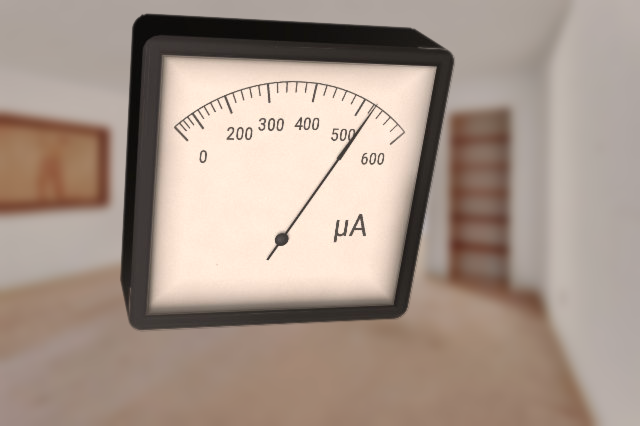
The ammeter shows 520 (µA)
